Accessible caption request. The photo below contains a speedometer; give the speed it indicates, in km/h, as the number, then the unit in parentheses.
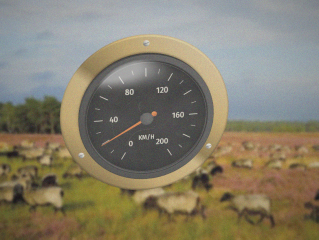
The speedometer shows 20 (km/h)
